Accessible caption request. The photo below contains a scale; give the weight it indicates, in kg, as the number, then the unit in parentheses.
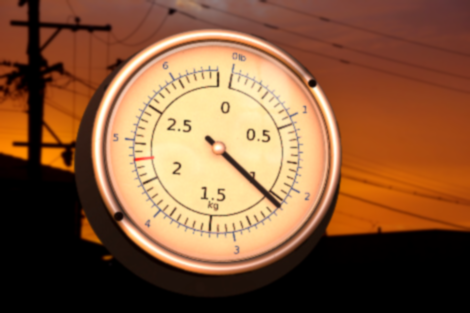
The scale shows 1.05 (kg)
